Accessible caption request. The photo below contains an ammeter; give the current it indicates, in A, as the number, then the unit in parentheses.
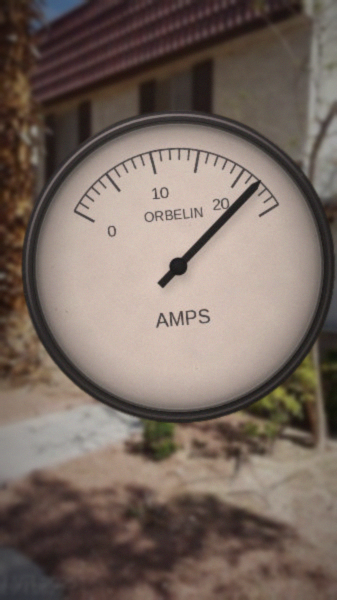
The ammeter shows 22 (A)
